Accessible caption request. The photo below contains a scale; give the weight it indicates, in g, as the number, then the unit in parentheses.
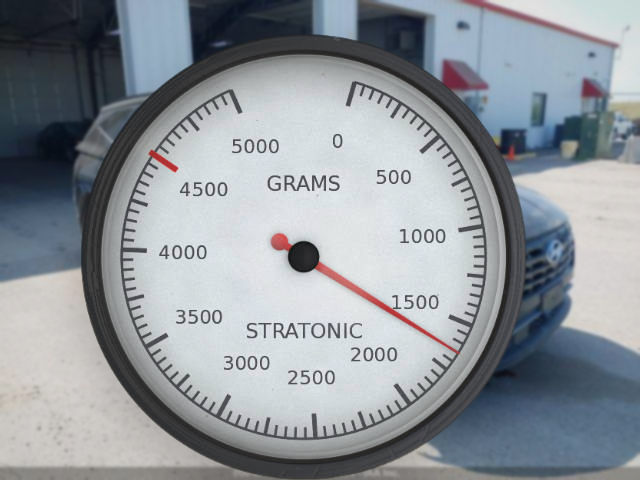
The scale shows 1650 (g)
